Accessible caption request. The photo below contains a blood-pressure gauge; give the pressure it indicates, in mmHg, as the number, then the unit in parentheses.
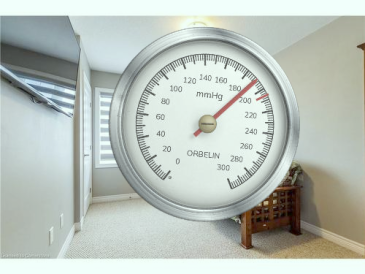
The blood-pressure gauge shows 190 (mmHg)
